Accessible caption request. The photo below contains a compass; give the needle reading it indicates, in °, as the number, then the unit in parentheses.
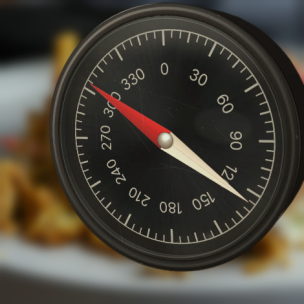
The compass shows 305 (°)
